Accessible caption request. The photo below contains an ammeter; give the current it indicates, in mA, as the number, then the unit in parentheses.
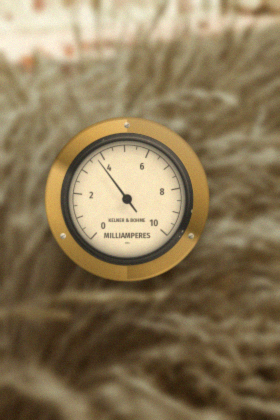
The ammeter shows 3.75 (mA)
